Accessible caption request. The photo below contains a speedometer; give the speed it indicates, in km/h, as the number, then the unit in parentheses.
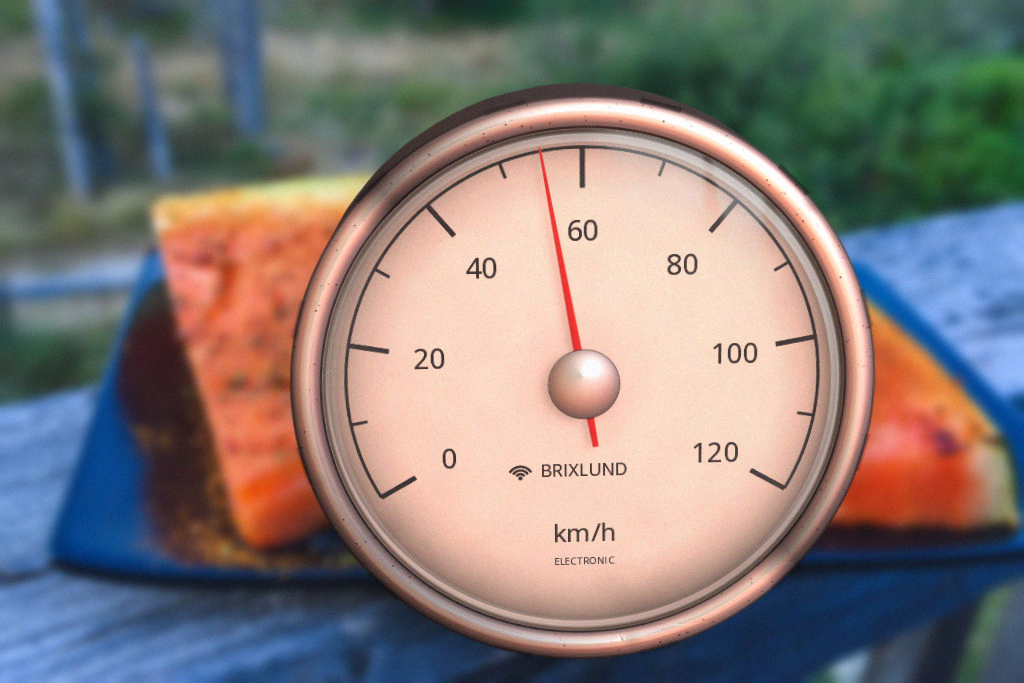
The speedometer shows 55 (km/h)
